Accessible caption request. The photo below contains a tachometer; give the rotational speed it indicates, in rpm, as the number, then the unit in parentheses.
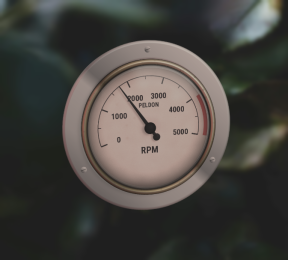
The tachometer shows 1750 (rpm)
